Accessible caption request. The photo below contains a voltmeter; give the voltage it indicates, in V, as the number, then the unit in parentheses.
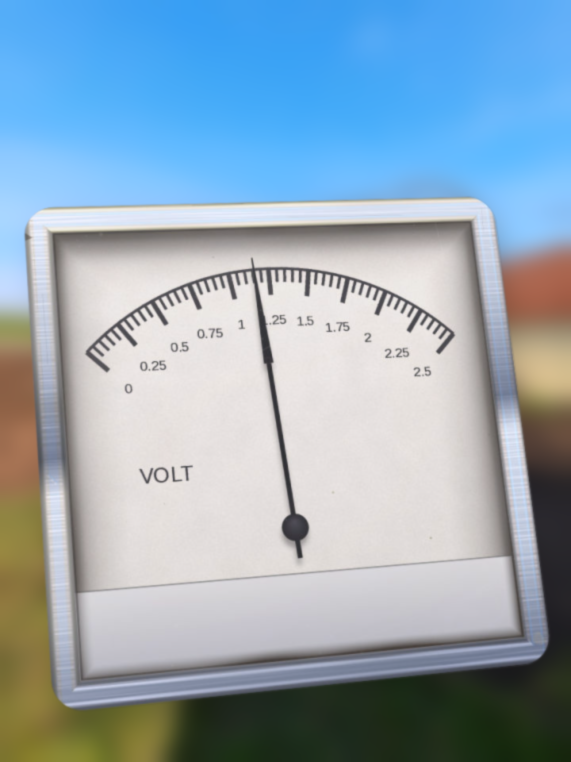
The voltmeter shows 1.15 (V)
